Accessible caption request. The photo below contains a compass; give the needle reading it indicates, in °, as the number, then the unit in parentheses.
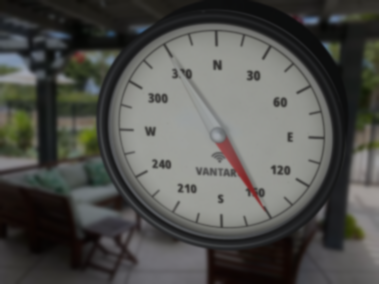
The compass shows 150 (°)
